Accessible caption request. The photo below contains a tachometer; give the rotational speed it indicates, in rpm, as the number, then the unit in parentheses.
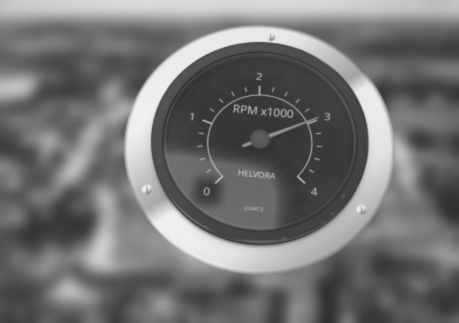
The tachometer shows 3000 (rpm)
